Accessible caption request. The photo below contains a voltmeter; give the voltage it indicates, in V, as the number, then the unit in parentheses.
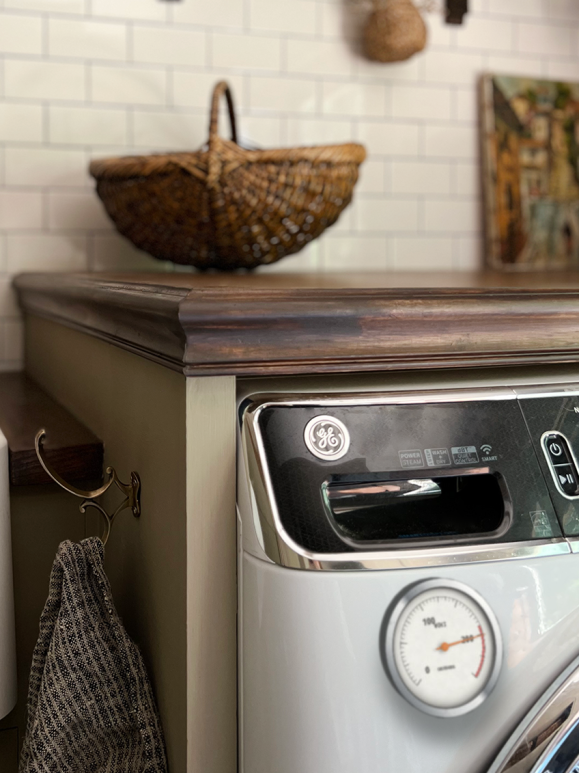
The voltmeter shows 200 (V)
